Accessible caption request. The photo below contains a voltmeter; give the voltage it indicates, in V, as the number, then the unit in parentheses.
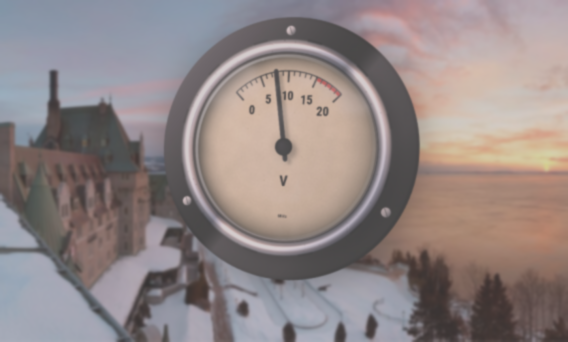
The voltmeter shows 8 (V)
